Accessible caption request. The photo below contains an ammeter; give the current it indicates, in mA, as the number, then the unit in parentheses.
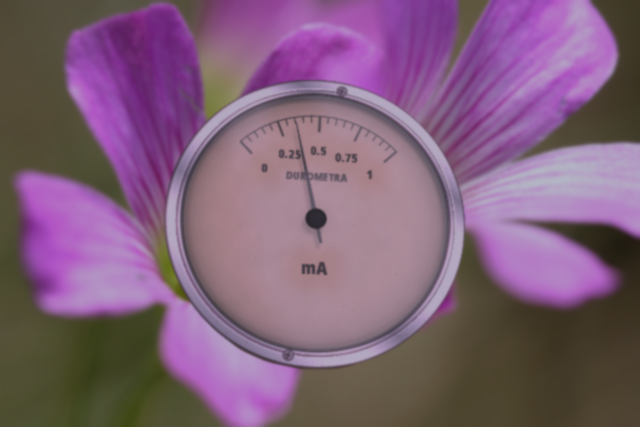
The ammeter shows 0.35 (mA)
